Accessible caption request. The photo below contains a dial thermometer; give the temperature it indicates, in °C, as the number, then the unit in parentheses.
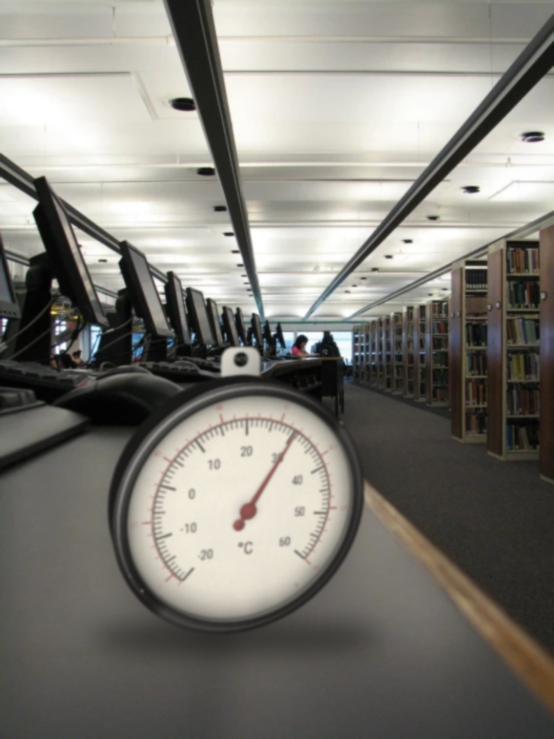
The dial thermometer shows 30 (°C)
